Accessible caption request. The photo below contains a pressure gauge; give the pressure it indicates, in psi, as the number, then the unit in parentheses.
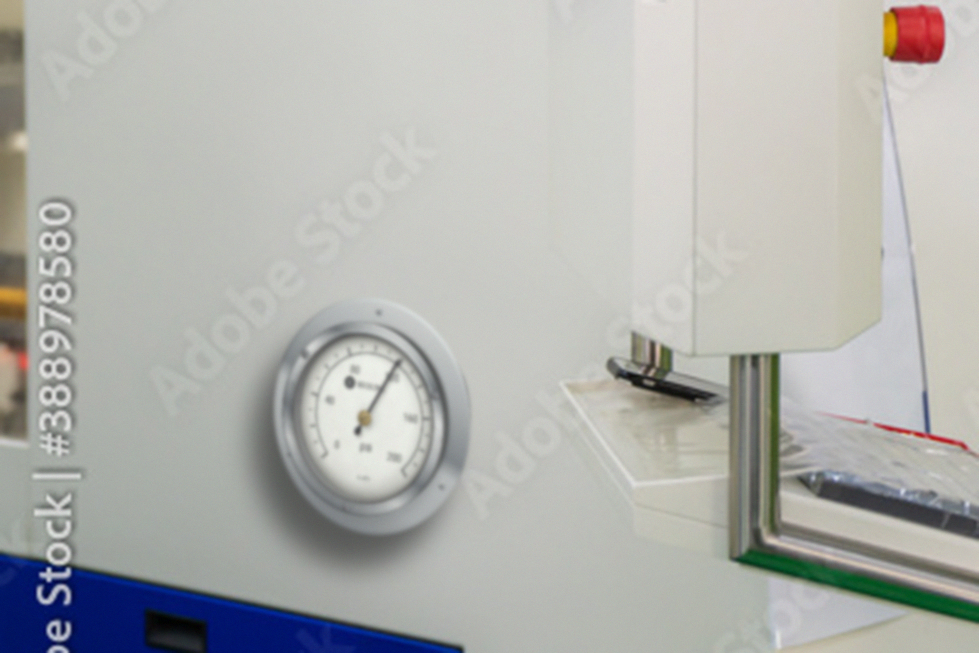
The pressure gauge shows 120 (psi)
